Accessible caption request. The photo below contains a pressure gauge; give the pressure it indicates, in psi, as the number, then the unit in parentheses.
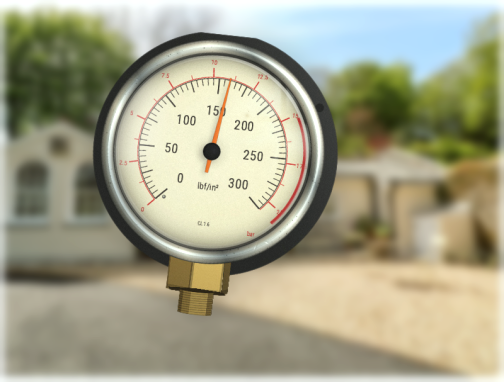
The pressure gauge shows 160 (psi)
